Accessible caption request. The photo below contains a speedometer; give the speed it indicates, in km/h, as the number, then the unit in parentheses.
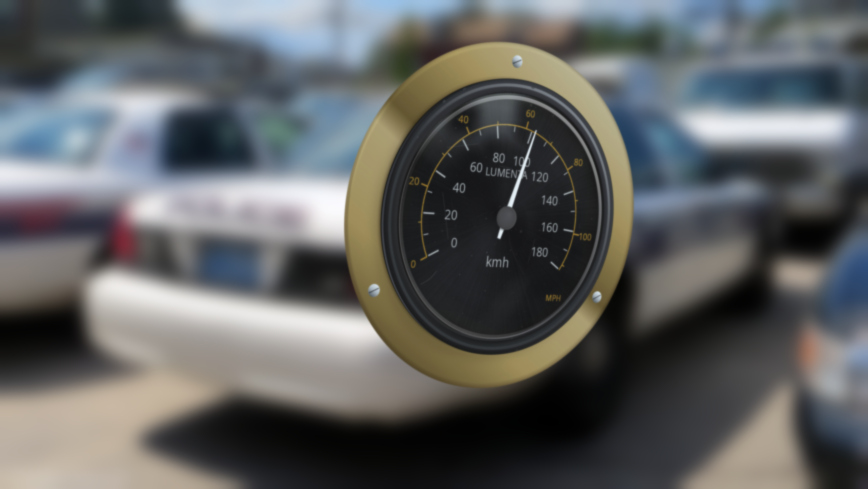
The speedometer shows 100 (km/h)
